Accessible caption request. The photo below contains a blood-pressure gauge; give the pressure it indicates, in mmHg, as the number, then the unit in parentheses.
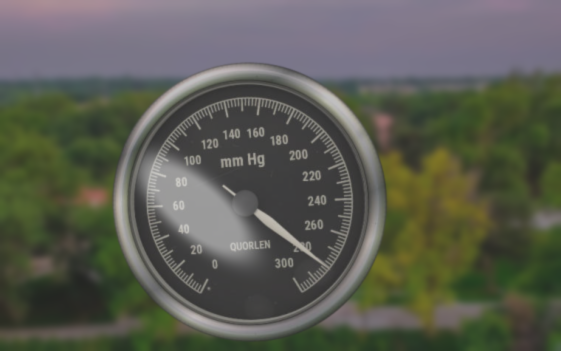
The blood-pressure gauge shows 280 (mmHg)
